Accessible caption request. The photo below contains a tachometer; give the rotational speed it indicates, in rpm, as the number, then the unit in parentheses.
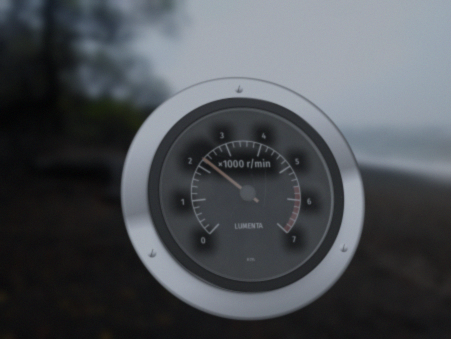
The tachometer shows 2200 (rpm)
